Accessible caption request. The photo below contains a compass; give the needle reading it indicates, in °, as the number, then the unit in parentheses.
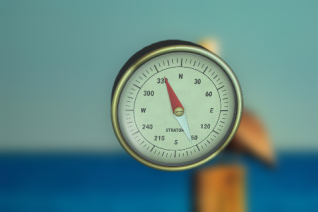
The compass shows 335 (°)
